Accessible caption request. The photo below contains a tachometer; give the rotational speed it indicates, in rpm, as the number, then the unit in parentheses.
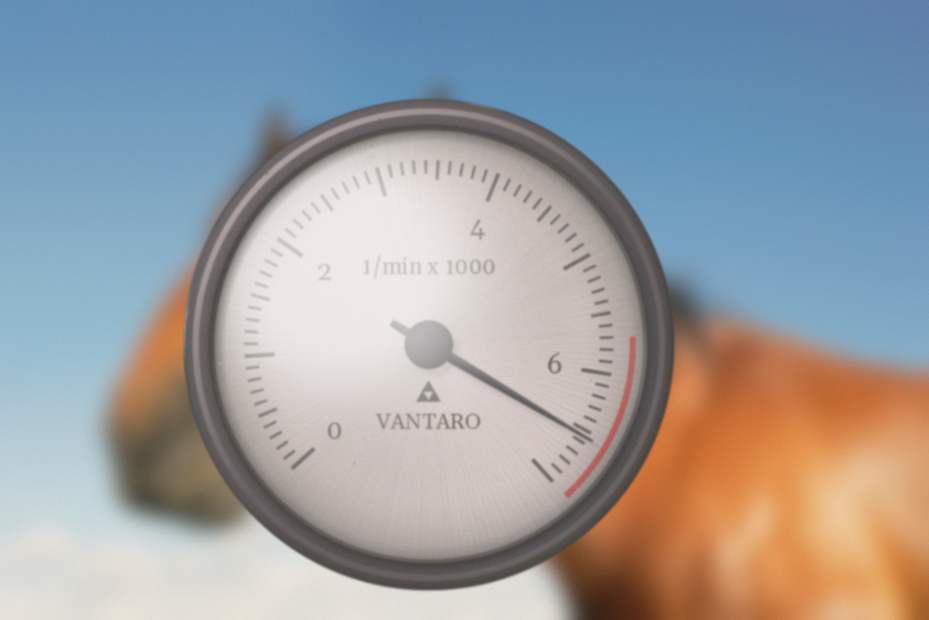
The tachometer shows 6550 (rpm)
